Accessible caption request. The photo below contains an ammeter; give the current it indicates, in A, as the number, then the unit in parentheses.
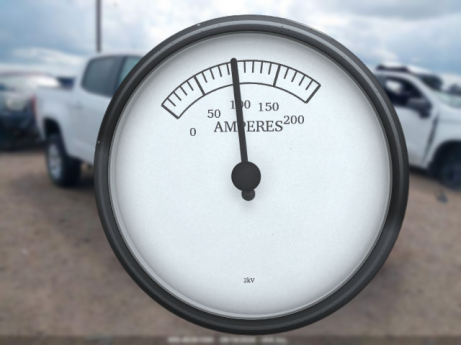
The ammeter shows 100 (A)
